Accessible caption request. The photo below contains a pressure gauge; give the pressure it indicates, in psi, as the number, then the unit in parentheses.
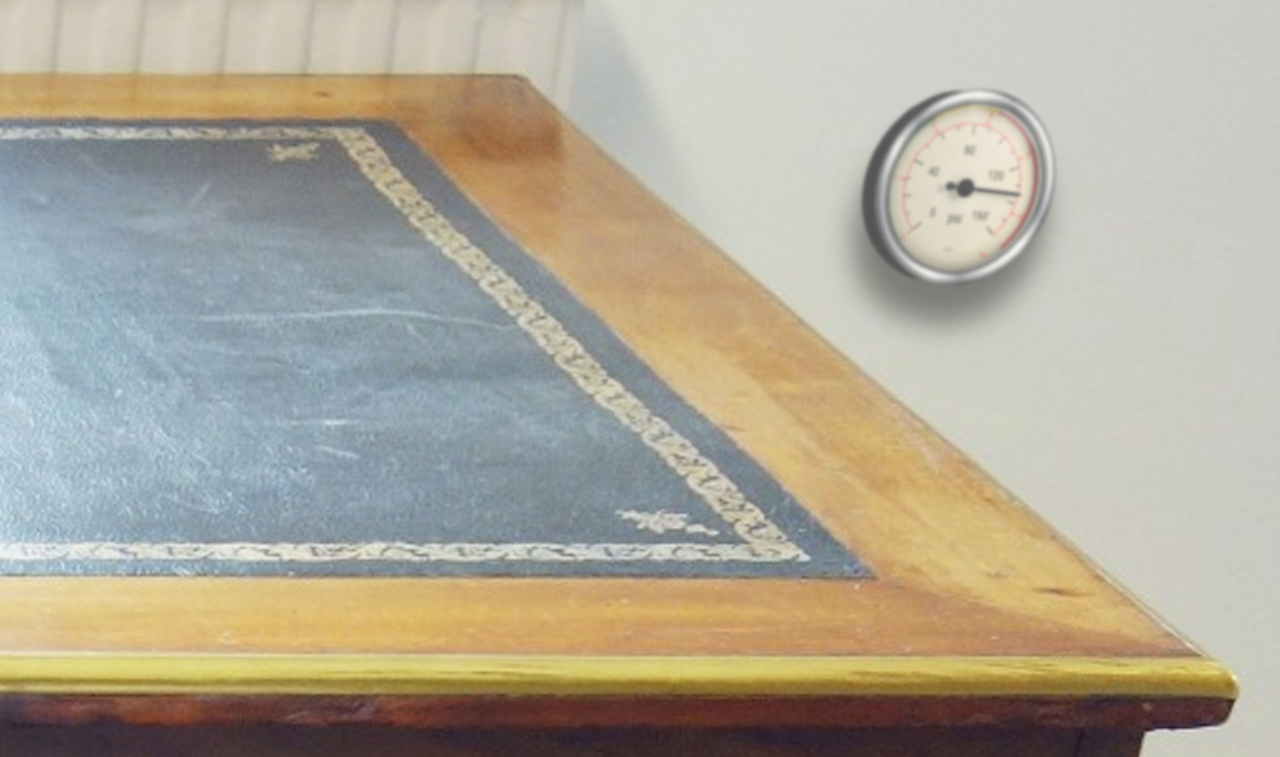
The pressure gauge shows 135 (psi)
